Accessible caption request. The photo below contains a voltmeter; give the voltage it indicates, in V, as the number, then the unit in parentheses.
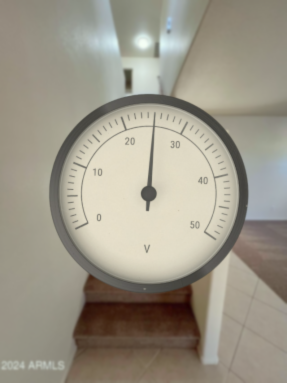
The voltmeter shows 25 (V)
